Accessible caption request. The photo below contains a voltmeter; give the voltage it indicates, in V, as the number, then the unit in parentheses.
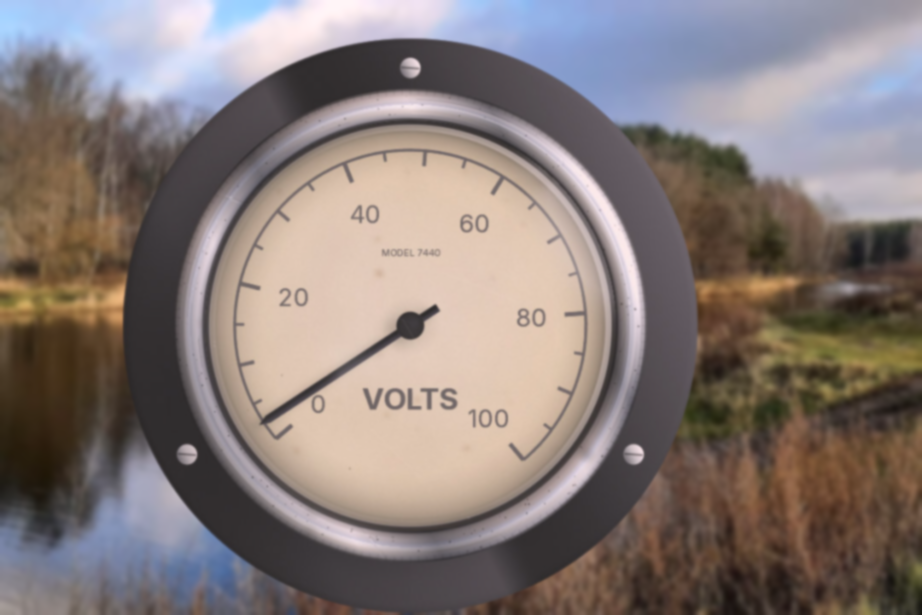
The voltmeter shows 2.5 (V)
